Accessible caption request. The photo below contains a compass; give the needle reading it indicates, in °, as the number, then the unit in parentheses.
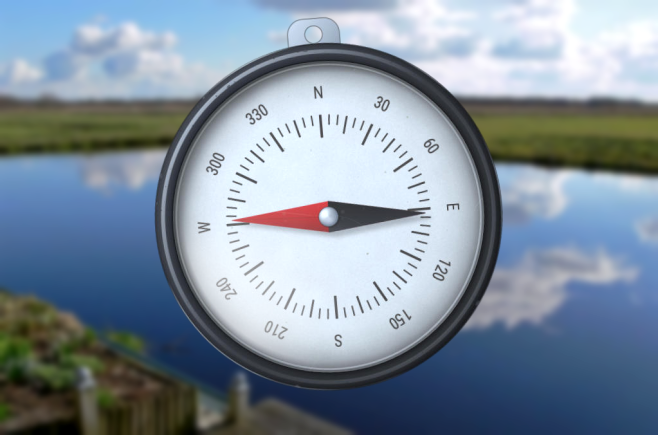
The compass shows 272.5 (°)
